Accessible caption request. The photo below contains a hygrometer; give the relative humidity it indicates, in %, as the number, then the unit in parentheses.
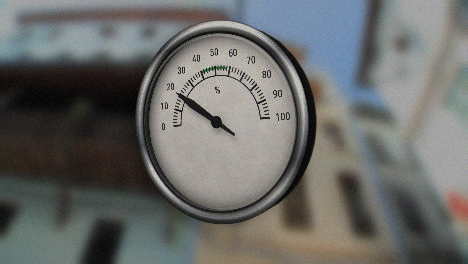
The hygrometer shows 20 (%)
